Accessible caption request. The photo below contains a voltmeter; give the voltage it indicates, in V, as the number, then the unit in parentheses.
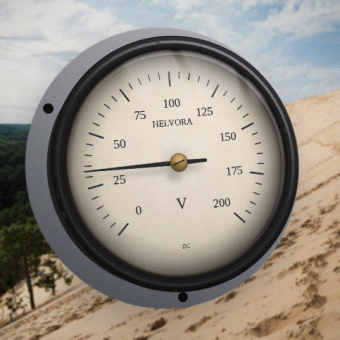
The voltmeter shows 32.5 (V)
